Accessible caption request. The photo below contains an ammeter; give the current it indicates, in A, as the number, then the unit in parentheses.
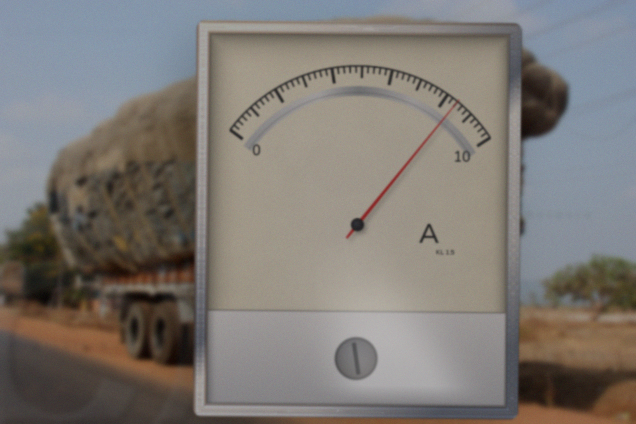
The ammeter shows 8.4 (A)
